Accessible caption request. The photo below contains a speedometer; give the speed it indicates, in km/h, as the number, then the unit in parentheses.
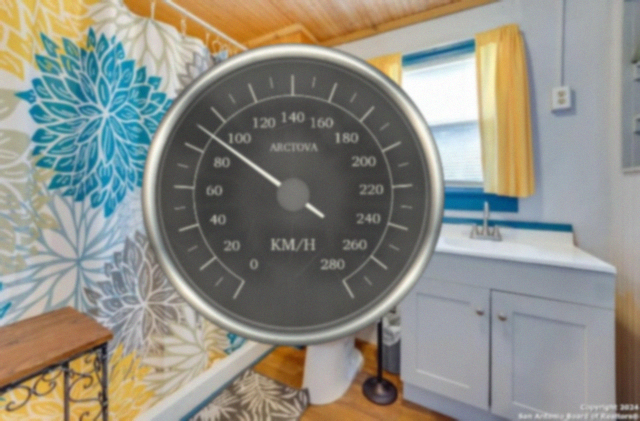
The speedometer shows 90 (km/h)
